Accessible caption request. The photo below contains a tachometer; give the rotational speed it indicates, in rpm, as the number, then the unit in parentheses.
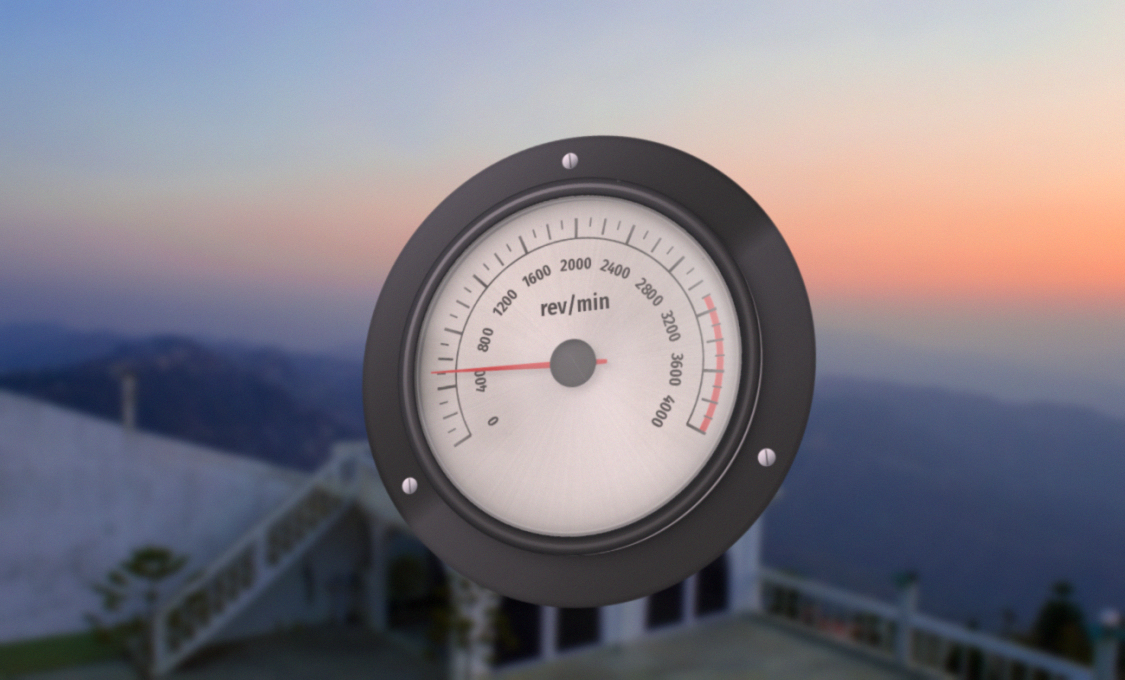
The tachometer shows 500 (rpm)
